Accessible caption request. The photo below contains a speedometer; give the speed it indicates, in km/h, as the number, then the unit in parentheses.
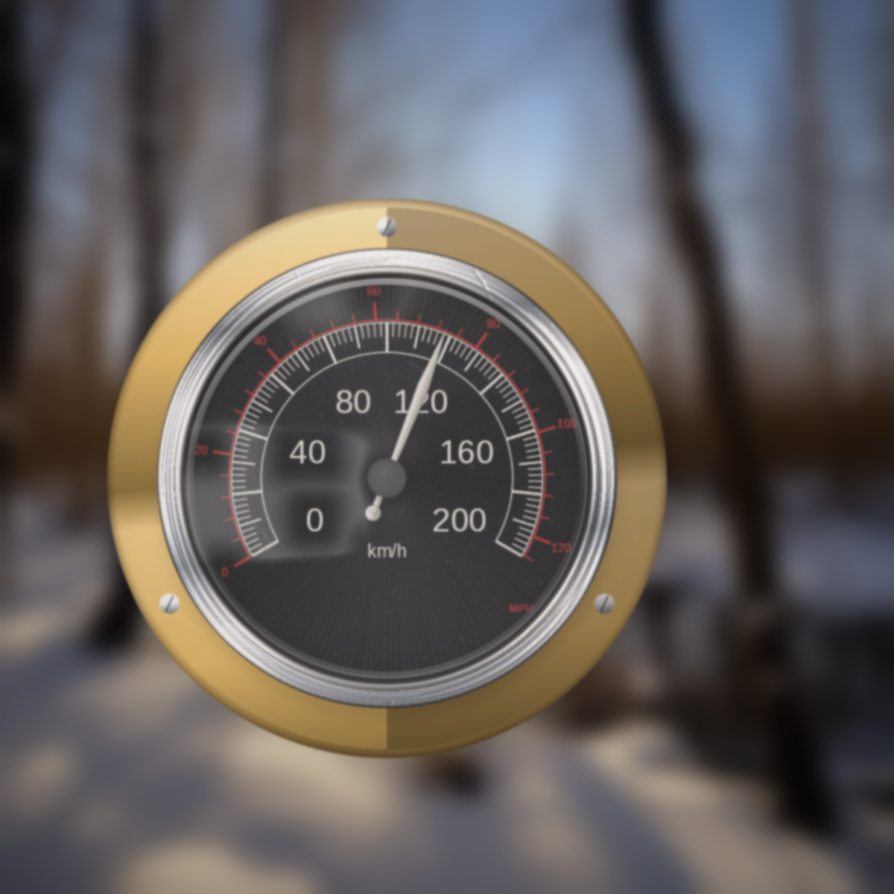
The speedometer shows 118 (km/h)
